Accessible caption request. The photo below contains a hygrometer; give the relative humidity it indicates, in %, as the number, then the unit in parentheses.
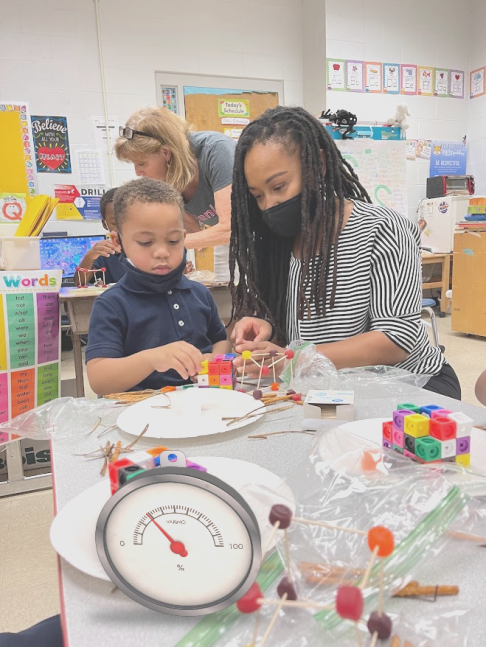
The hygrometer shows 30 (%)
